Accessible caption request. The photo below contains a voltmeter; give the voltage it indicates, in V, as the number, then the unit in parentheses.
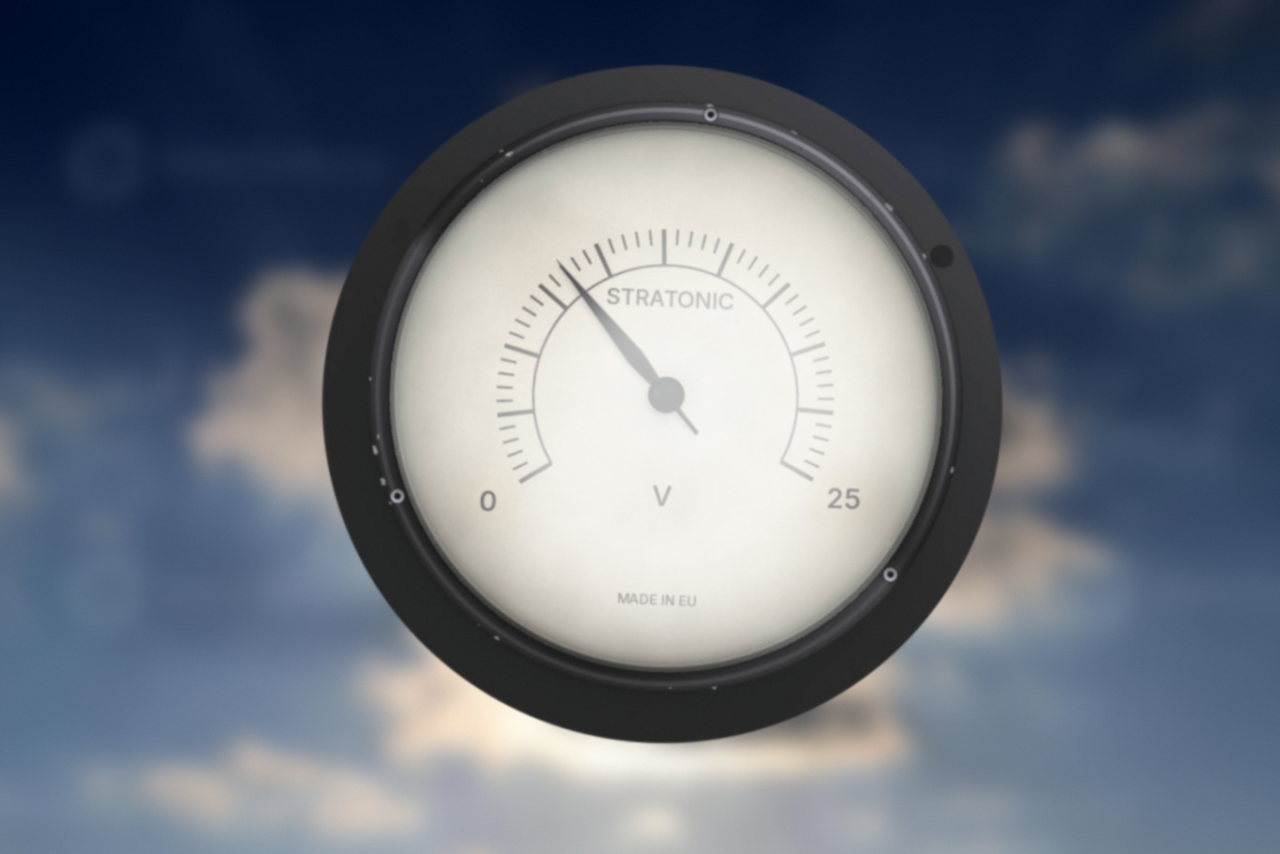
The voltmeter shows 8.5 (V)
